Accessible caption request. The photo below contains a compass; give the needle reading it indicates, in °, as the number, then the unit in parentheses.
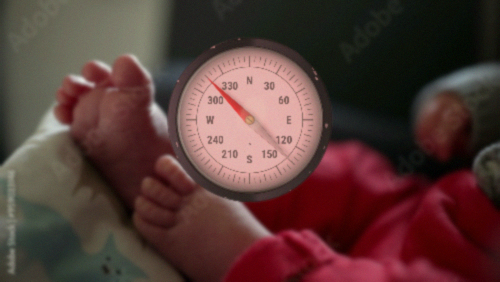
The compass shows 315 (°)
